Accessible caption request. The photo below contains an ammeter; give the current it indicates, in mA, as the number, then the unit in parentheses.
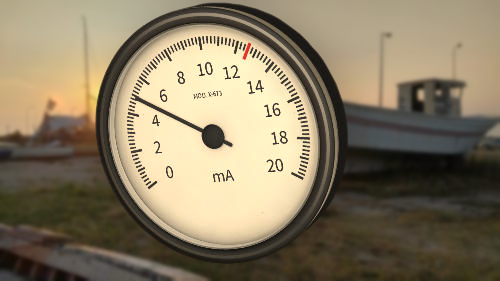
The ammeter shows 5 (mA)
